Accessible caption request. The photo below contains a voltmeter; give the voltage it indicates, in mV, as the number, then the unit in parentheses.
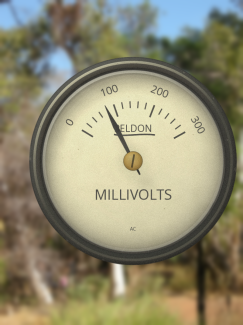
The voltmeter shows 80 (mV)
